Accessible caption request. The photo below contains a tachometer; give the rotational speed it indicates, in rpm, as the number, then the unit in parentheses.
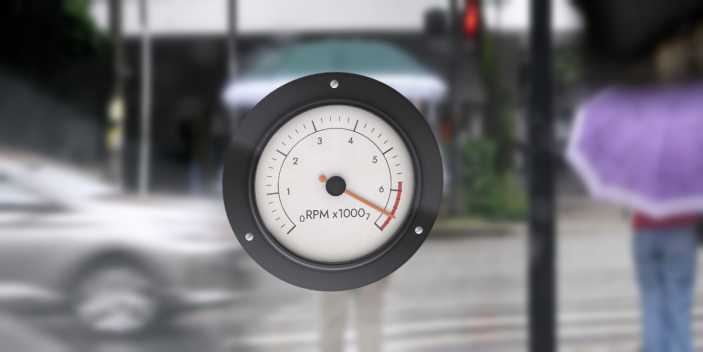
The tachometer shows 6600 (rpm)
